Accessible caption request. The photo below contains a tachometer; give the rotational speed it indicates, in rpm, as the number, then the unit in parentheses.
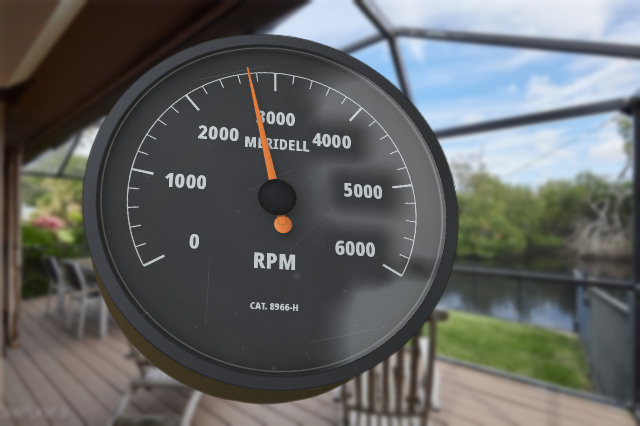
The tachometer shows 2700 (rpm)
